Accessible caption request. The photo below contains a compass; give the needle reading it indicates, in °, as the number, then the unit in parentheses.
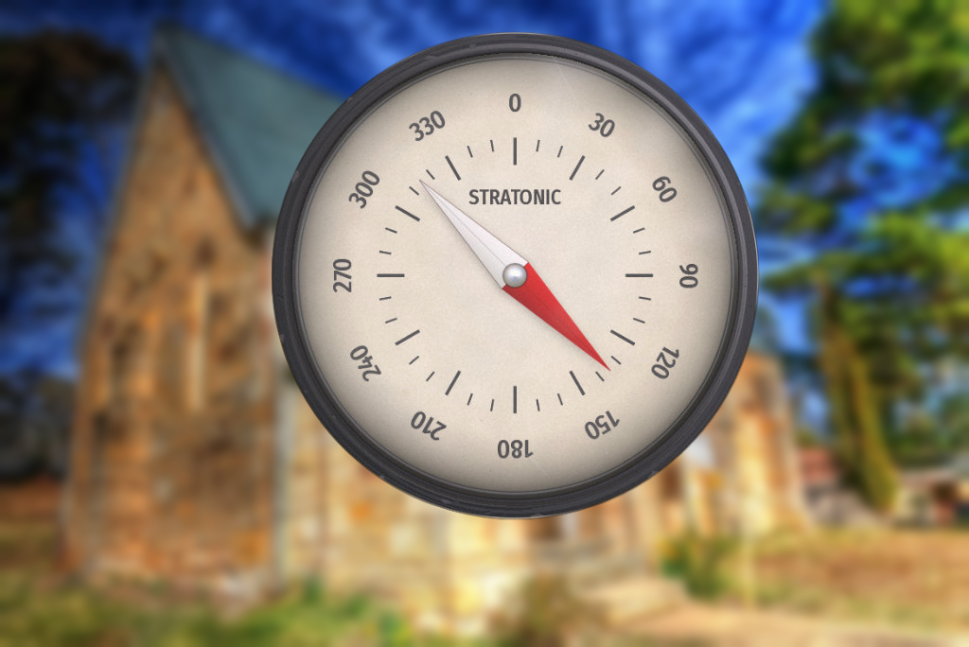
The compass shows 135 (°)
